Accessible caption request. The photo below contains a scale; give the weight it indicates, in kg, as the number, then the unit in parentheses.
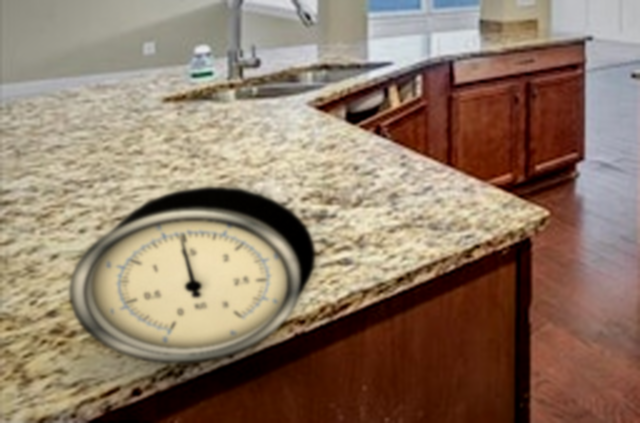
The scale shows 1.5 (kg)
